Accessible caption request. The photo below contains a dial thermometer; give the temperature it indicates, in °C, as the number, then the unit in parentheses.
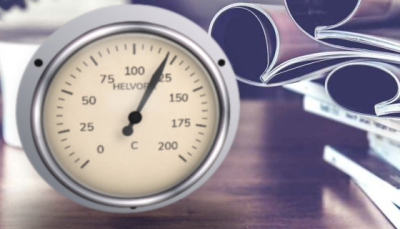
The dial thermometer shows 120 (°C)
